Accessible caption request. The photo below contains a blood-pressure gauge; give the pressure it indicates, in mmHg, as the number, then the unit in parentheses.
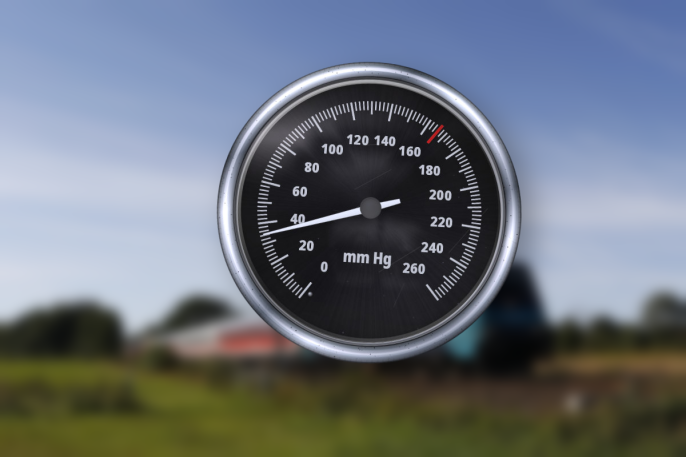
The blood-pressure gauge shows 34 (mmHg)
